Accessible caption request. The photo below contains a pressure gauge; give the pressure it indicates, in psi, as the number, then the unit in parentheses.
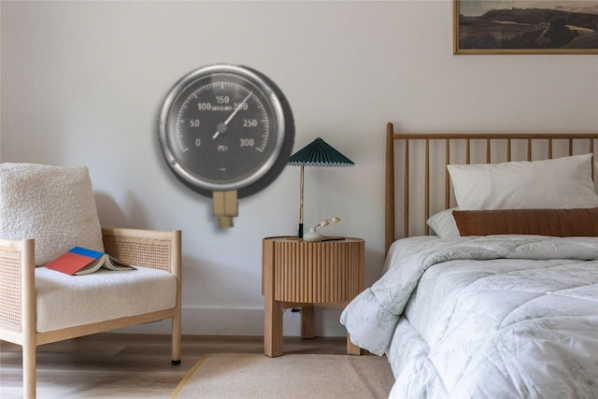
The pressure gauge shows 200 (psi)
